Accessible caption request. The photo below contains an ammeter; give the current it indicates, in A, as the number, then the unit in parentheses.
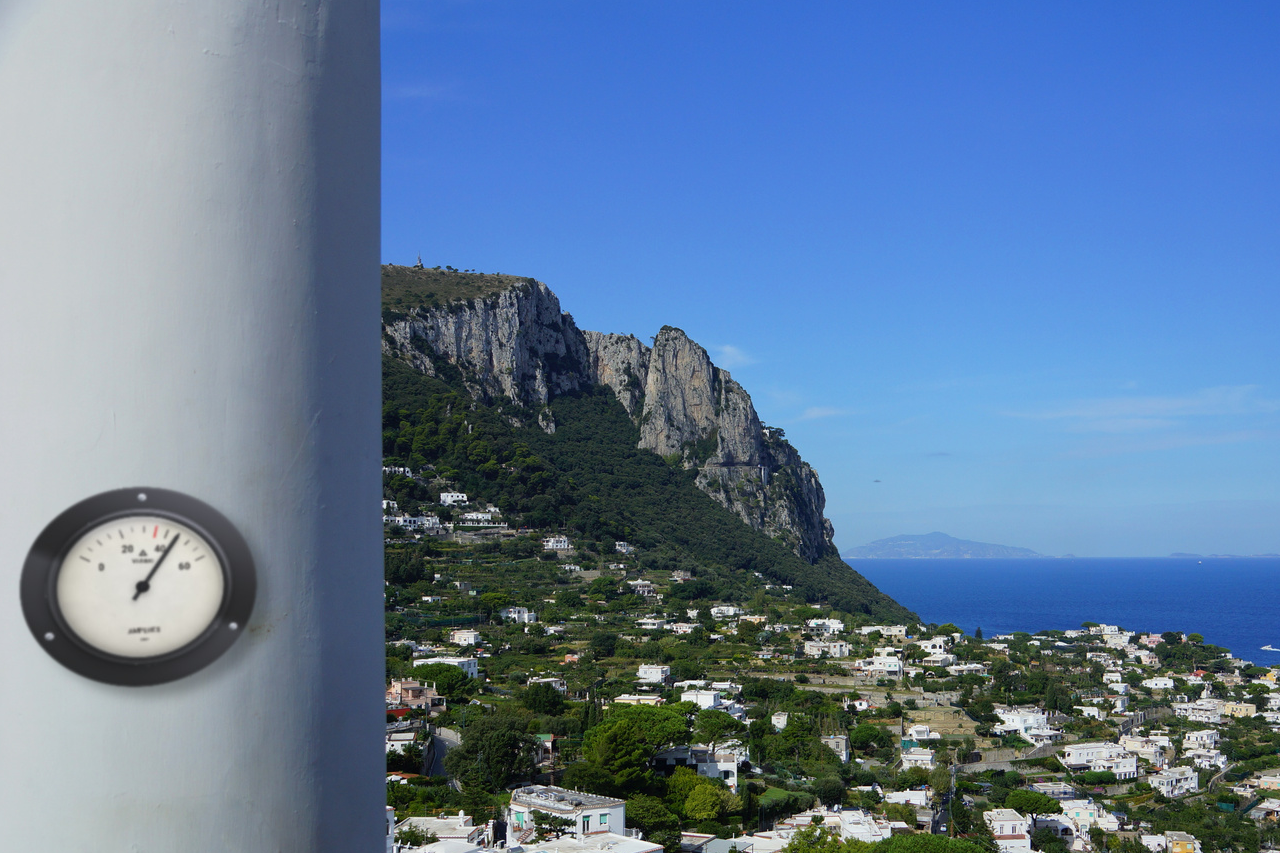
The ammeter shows 45 (A)
